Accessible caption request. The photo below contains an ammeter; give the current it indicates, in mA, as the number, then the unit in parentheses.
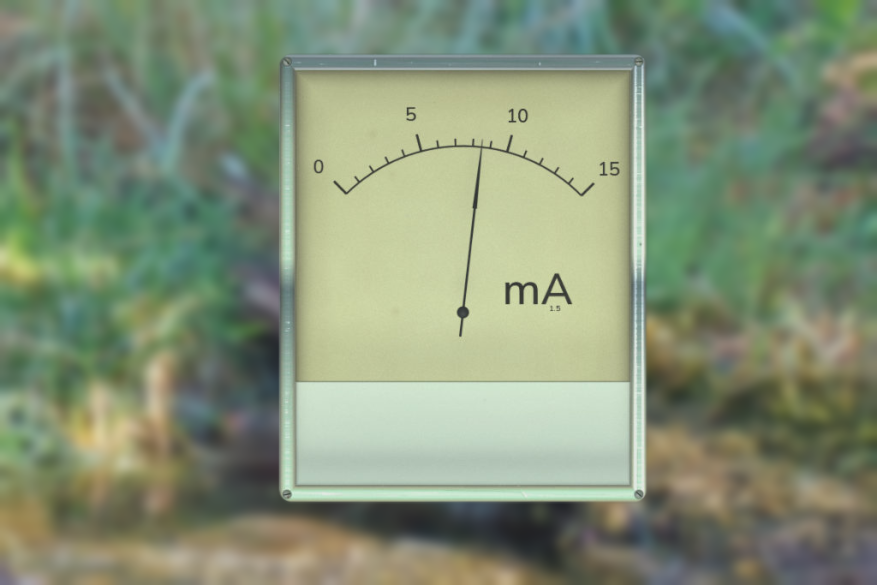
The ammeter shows 8.5 (mA)
